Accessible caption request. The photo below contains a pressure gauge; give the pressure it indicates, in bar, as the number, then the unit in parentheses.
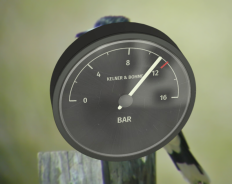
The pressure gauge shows 11 (bar)
